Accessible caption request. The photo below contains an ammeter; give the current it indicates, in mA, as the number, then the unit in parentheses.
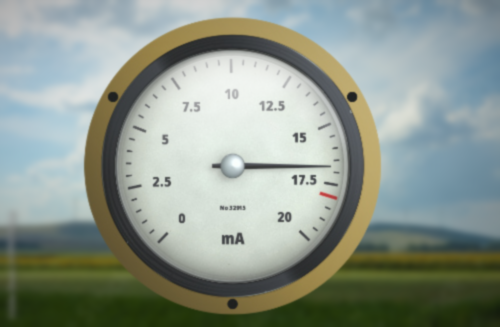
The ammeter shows 16.75 (mA)
